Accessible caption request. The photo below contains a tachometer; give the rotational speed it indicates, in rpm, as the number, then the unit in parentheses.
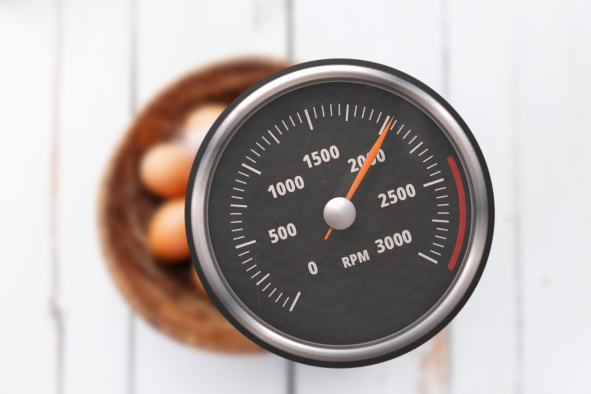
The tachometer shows 2025 (rpm)
